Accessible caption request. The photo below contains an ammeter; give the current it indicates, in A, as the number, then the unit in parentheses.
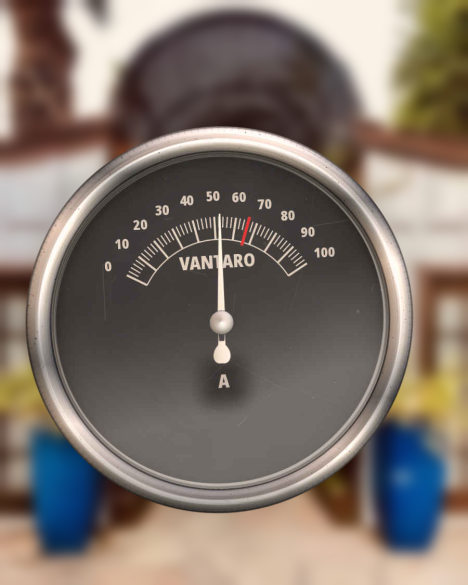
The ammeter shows 52 (A)
